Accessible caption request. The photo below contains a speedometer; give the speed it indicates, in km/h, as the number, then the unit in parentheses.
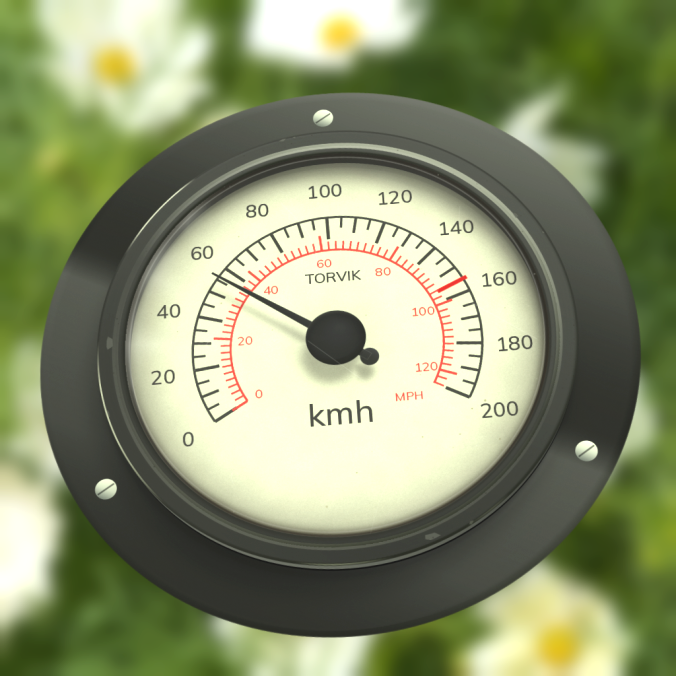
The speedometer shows 55 (km/h)
